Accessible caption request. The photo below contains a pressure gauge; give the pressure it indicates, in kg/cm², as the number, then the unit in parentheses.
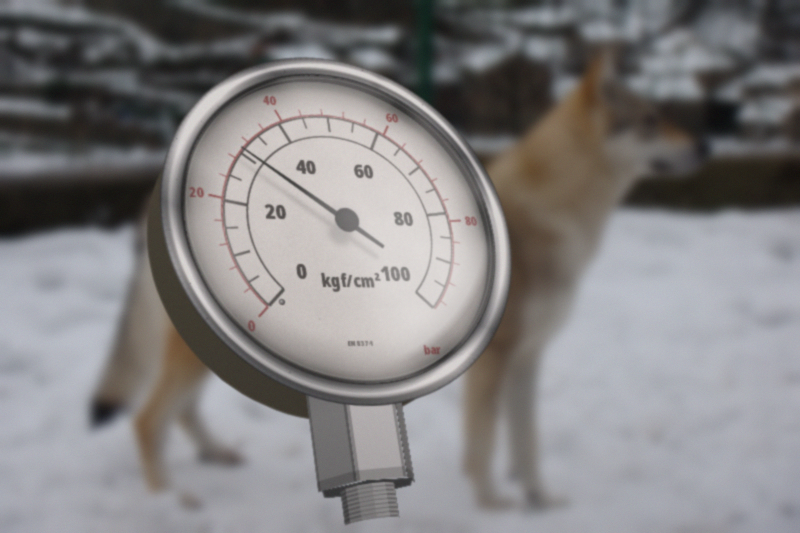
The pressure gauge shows 30 (kg/cm²)
